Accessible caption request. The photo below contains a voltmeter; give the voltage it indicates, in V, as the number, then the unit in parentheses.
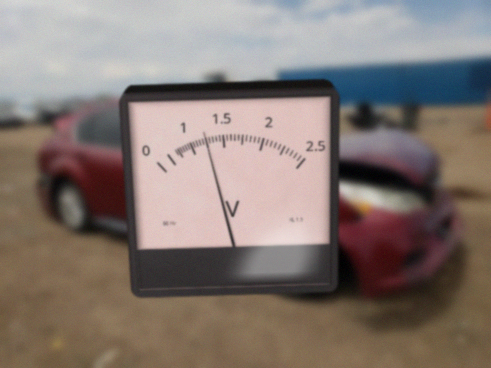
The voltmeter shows 1.25 (V)
